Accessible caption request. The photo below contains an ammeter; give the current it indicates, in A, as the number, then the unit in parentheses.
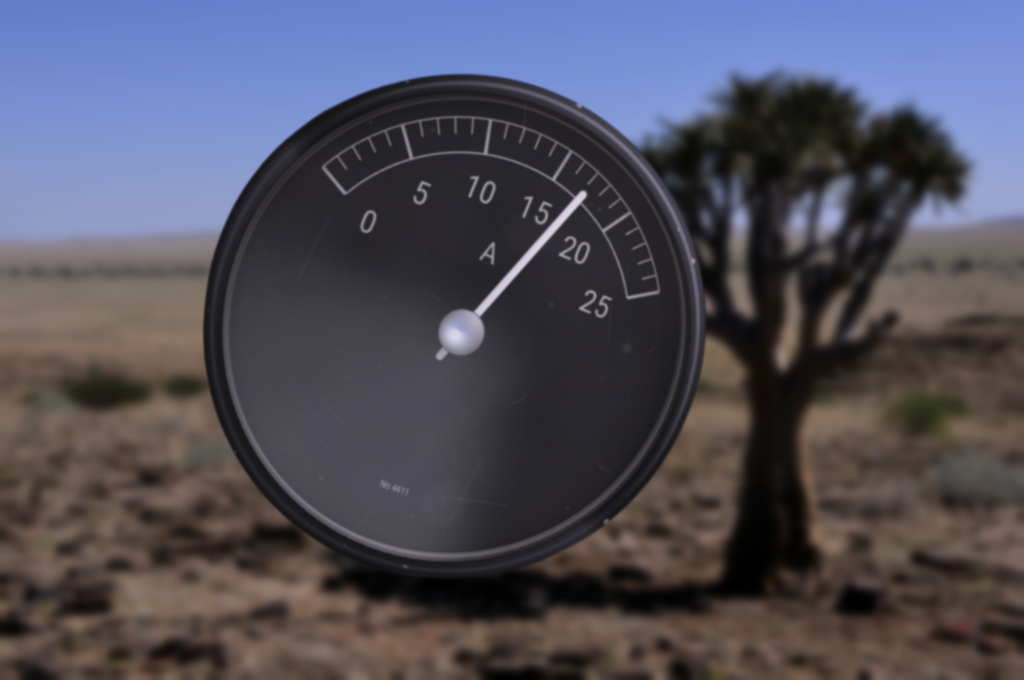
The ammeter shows 17 (A)
